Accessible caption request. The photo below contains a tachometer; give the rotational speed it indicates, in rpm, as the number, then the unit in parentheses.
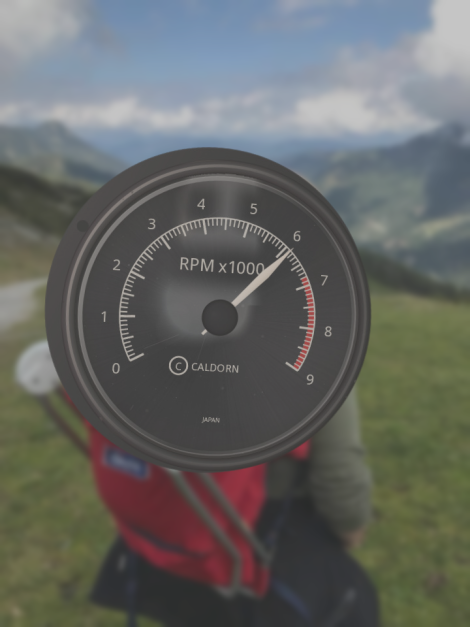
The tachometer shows 6100 (rpm)
